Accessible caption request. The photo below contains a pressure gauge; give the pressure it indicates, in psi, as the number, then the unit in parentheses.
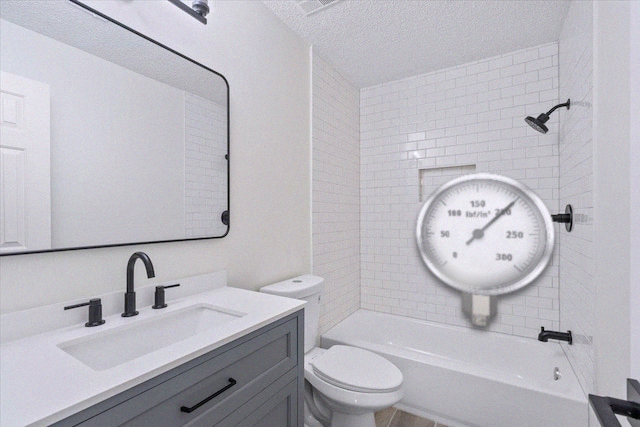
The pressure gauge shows 200 (psi)
